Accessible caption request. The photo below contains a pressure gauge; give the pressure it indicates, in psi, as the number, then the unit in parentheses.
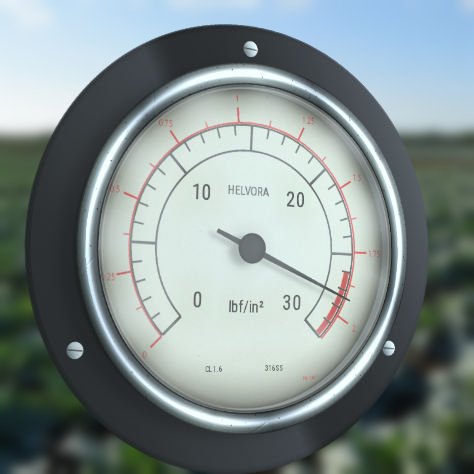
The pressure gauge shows 27.5 (psi)
